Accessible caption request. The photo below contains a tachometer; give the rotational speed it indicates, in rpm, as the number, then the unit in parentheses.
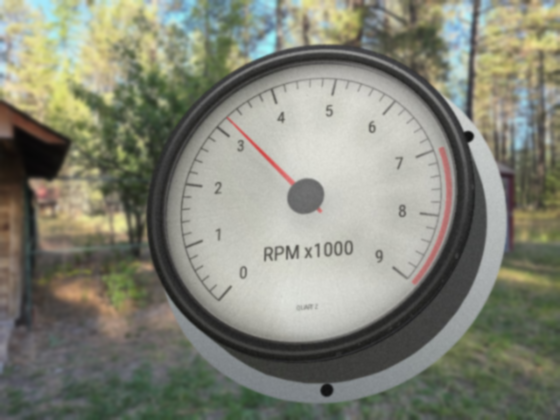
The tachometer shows 3200 (rpm)
